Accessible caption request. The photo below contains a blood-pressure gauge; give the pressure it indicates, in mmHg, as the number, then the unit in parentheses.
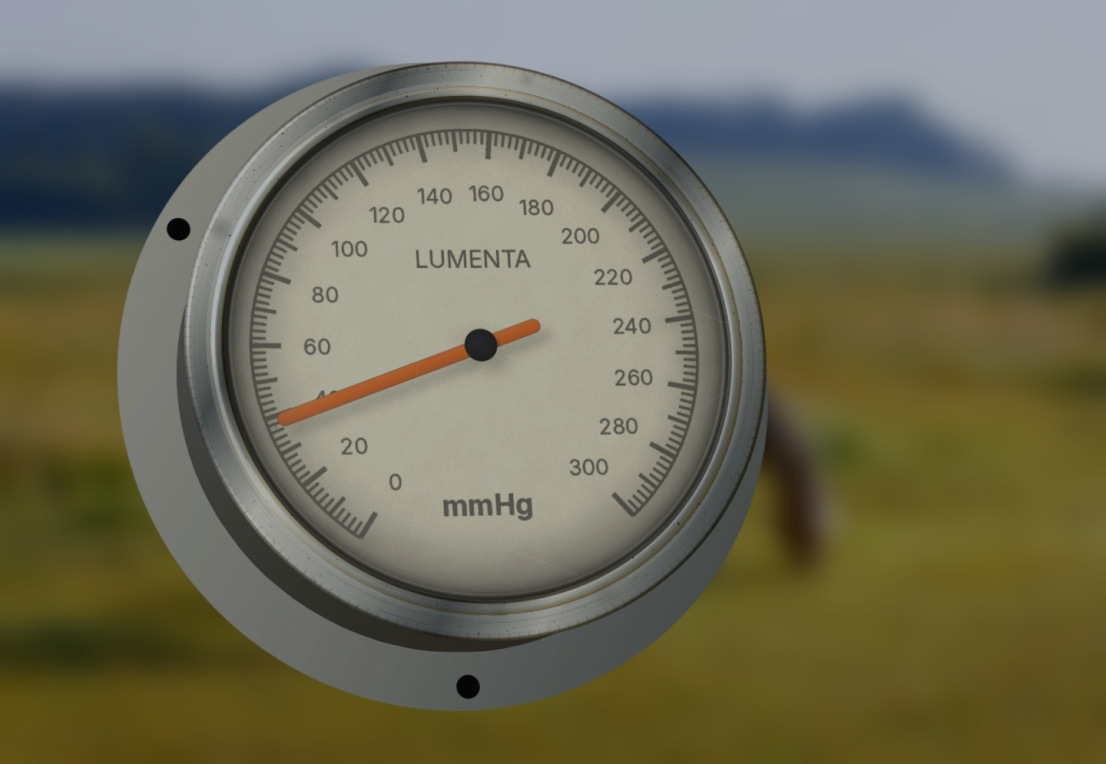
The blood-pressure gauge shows 38 (mmHg)
